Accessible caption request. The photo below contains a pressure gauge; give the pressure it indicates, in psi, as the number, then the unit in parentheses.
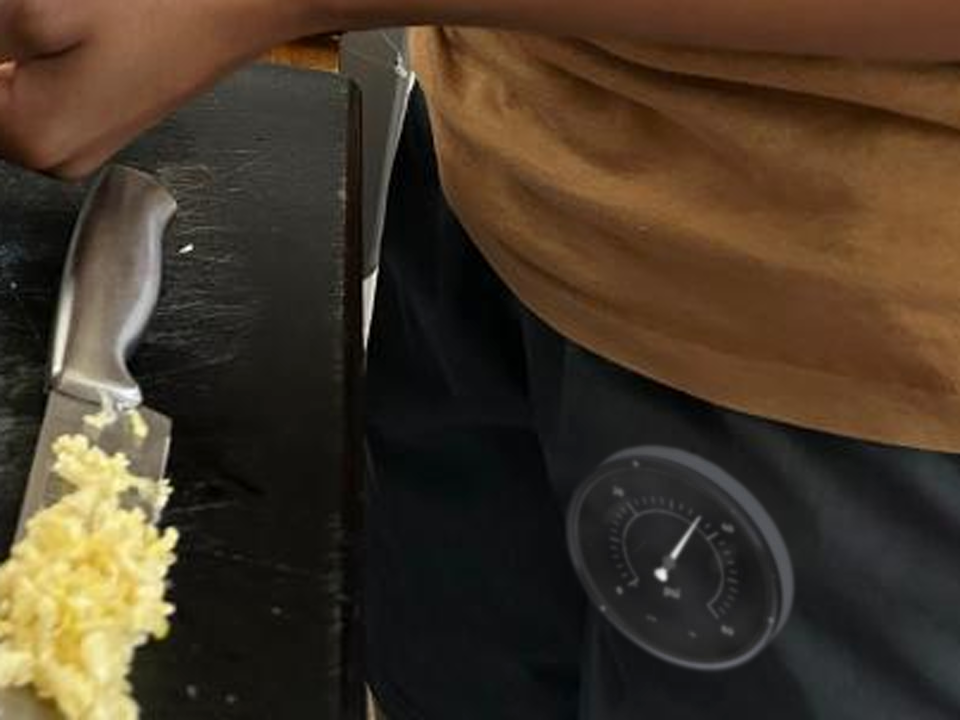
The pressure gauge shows 36 (psi)
